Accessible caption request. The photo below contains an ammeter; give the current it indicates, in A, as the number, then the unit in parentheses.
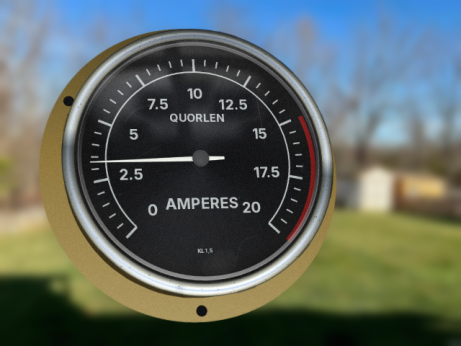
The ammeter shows 3.25 (A)
